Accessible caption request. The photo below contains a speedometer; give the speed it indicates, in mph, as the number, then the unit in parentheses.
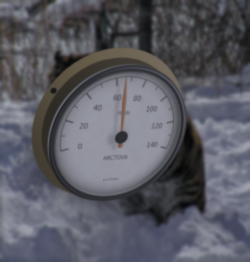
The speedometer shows 65 (mph)
